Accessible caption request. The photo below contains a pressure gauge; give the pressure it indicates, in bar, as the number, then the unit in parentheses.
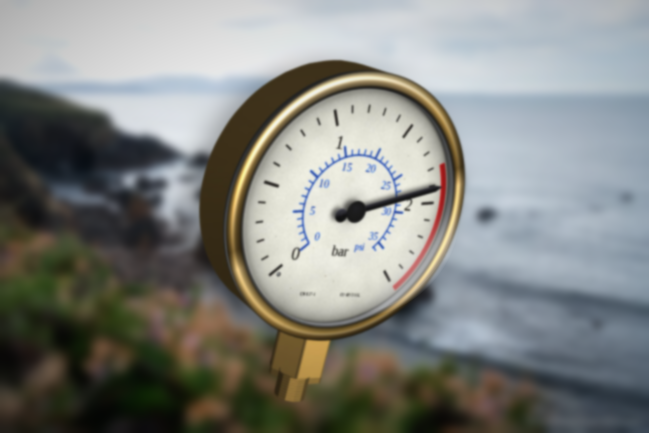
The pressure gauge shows 1.9 (bar)
